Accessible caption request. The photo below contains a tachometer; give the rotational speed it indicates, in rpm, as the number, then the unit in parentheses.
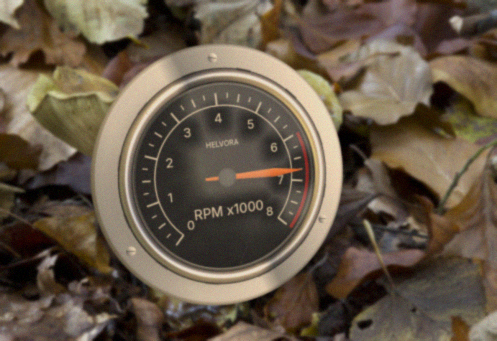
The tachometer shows 6750 (rpm)
